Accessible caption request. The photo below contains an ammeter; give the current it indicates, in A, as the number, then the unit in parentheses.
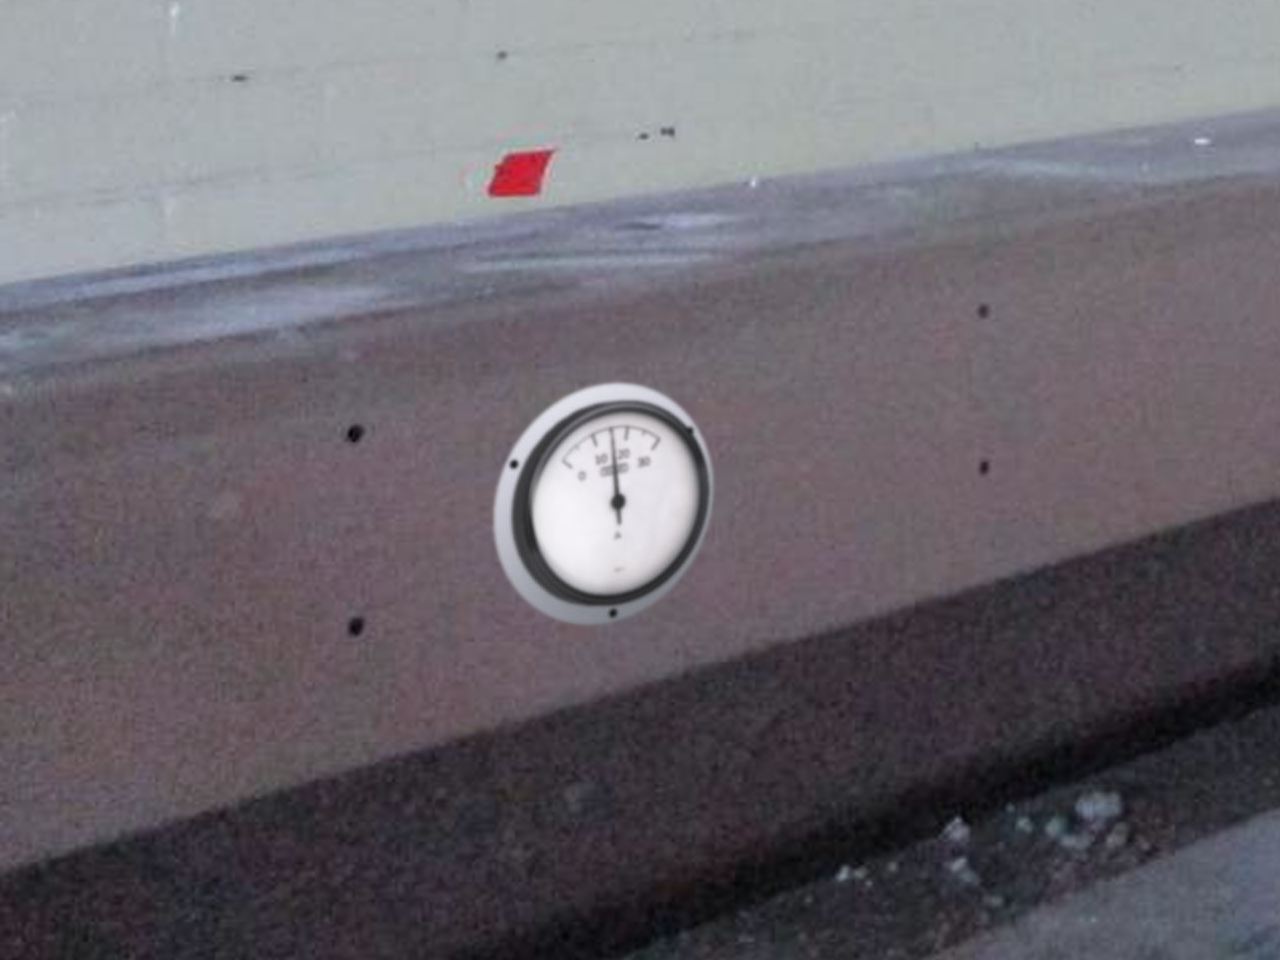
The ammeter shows 15 (A)
